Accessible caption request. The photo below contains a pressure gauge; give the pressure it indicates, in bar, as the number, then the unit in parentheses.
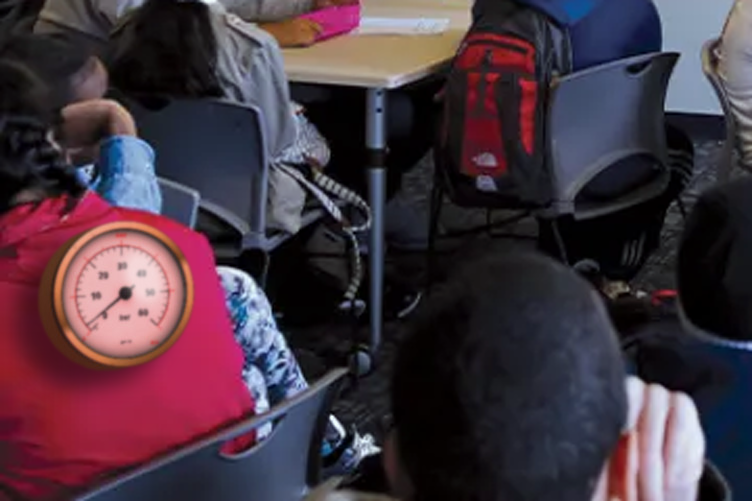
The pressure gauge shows 2 (bar)
